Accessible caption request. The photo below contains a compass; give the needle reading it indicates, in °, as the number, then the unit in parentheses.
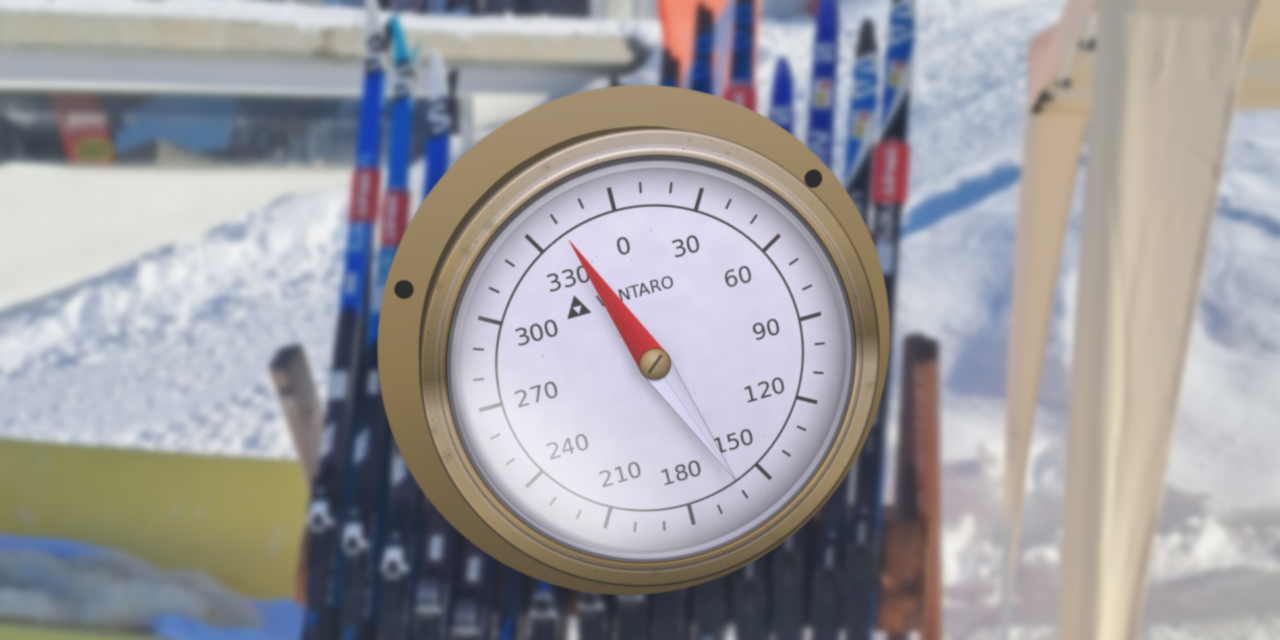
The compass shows 340 (°)
